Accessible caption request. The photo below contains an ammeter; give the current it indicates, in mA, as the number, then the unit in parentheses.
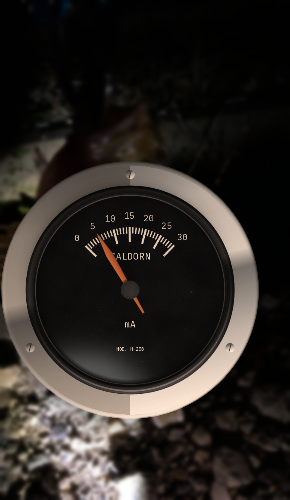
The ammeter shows 5 (mA)
